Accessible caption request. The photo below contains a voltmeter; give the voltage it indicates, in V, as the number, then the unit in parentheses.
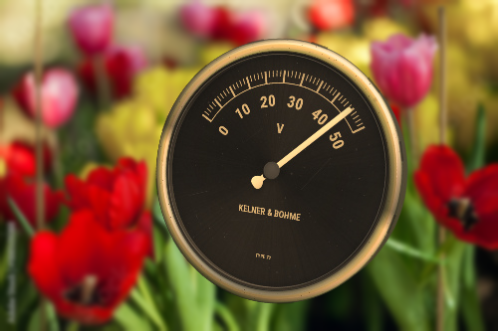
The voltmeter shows 45 (V)
